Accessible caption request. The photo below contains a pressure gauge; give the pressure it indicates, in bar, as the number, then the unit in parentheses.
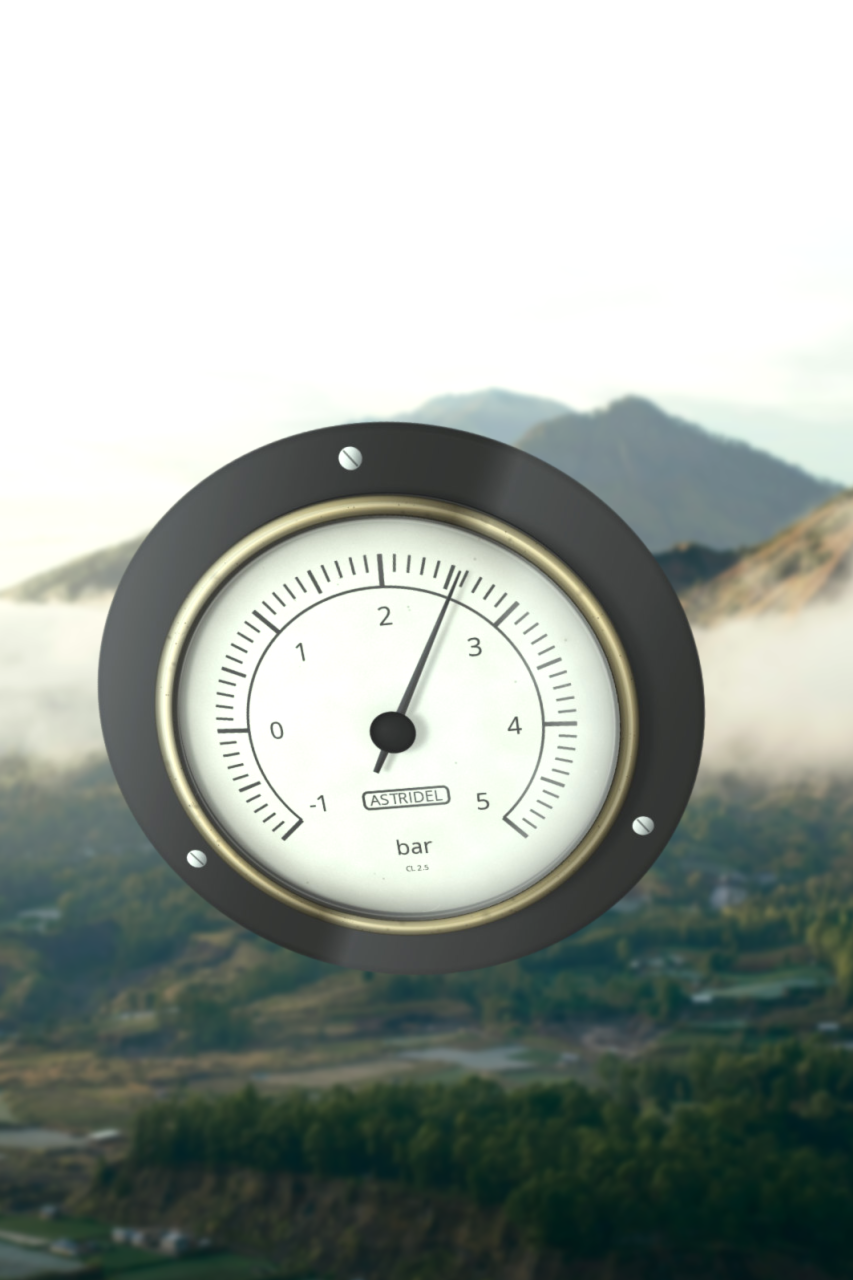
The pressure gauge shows 2.55 (bar)
